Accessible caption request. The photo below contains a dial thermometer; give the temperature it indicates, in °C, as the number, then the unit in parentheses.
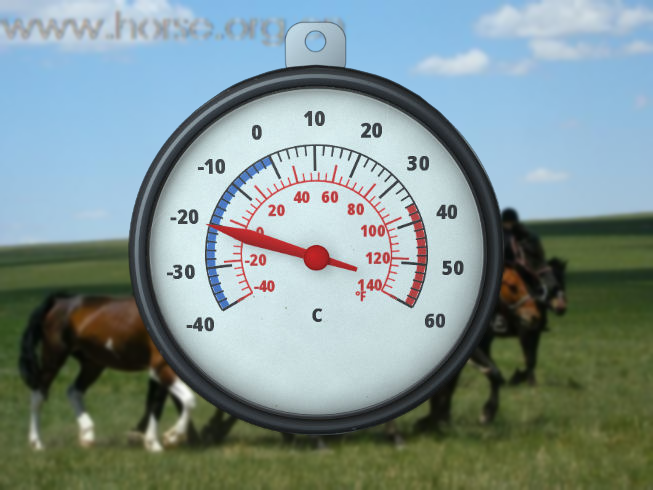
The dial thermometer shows -20 (°C)
